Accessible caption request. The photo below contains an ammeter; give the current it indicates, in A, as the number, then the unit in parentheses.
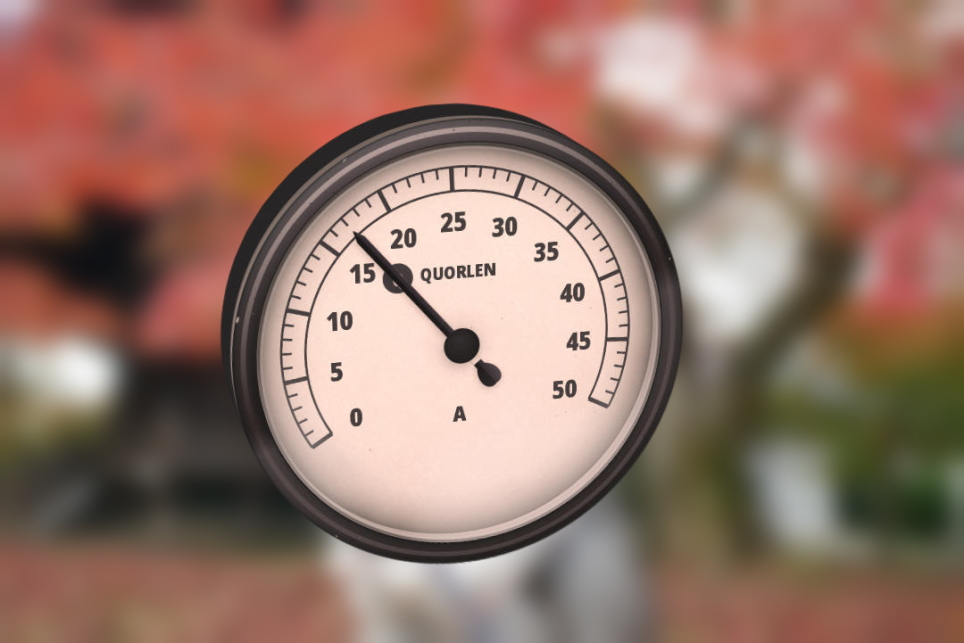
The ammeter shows 17 (A)
